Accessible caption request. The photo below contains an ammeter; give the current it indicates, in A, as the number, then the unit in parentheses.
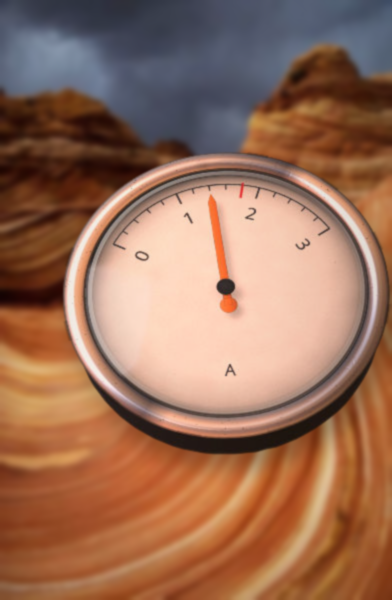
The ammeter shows 1.4 (A)
